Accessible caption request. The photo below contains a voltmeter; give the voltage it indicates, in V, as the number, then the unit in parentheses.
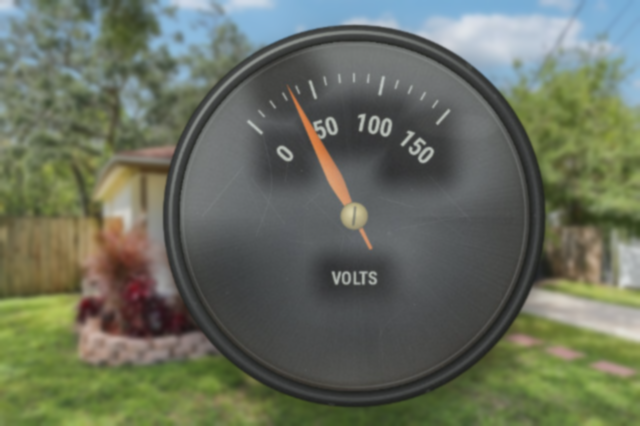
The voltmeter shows 35 (V)
